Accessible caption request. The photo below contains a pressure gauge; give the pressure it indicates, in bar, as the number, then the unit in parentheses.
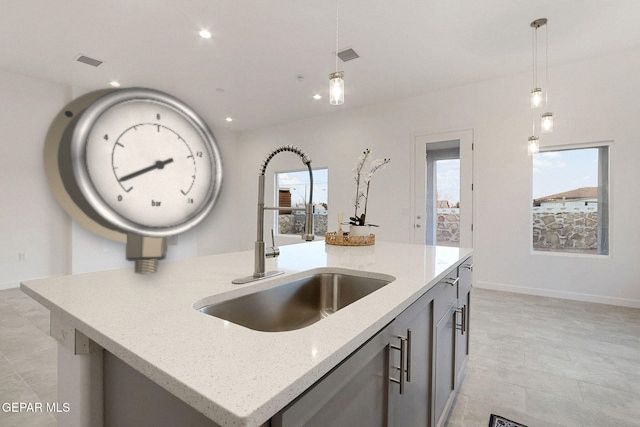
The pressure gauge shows 1 (bar)
